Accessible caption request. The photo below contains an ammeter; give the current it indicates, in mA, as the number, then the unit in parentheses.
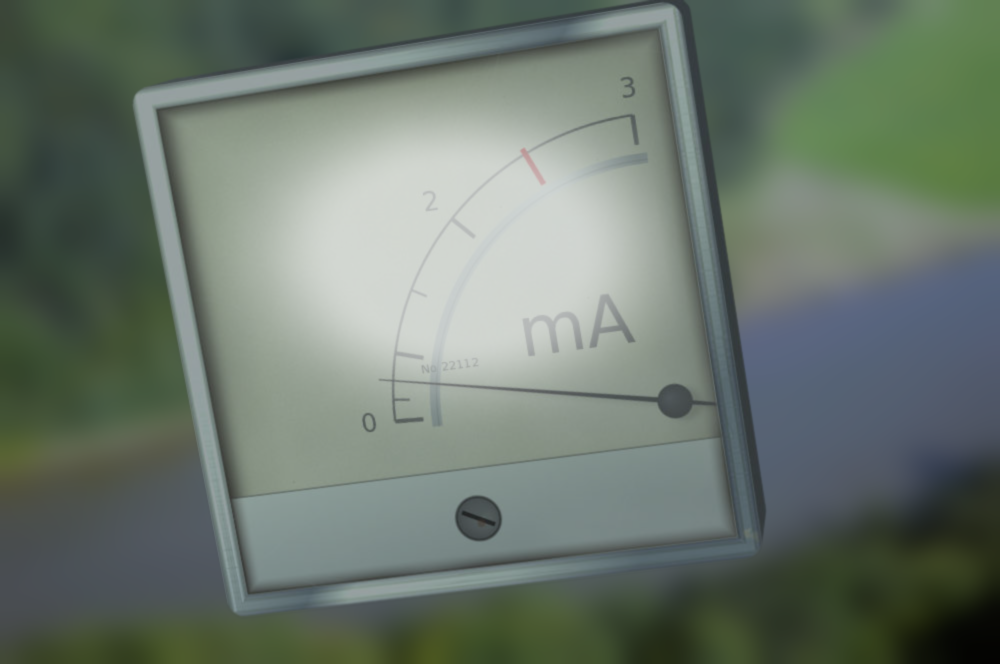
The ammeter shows 0.75 (mA)
